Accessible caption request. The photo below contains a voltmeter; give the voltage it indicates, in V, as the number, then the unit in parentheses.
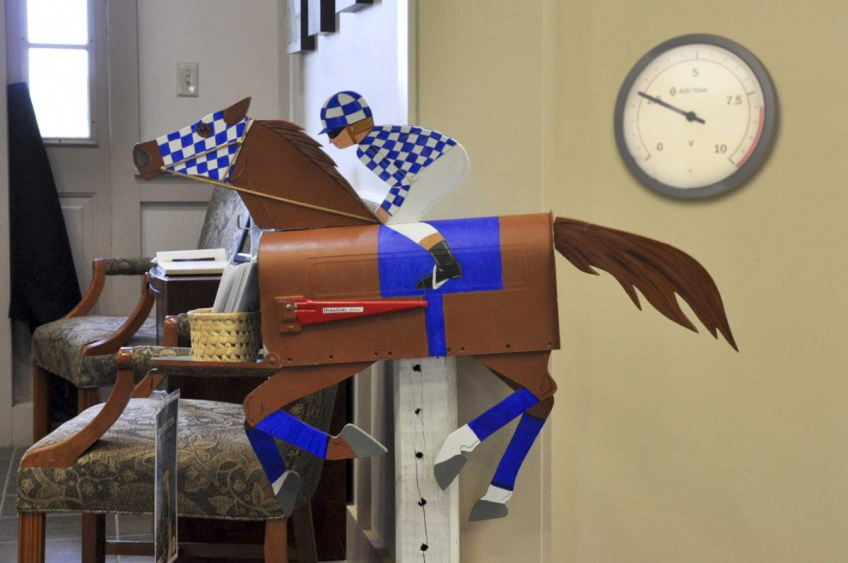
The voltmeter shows 2.5 (V)
